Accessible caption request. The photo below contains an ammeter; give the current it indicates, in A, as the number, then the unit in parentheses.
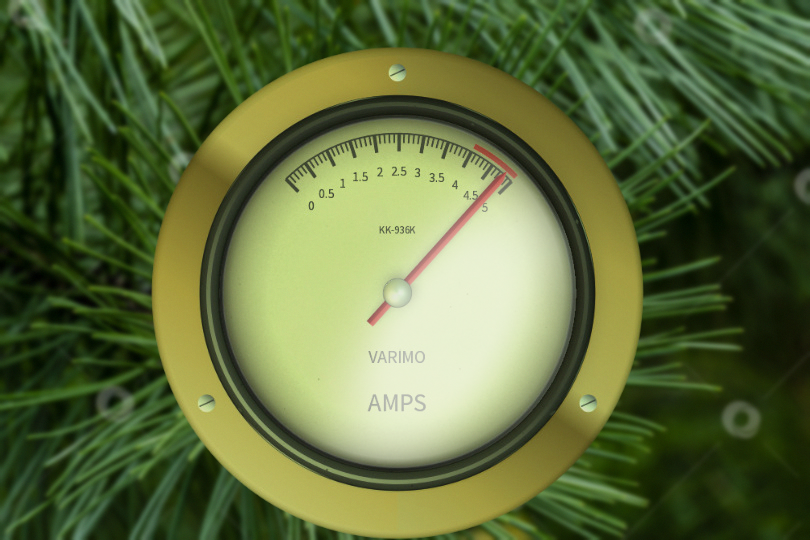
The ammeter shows 4.8 (A)
